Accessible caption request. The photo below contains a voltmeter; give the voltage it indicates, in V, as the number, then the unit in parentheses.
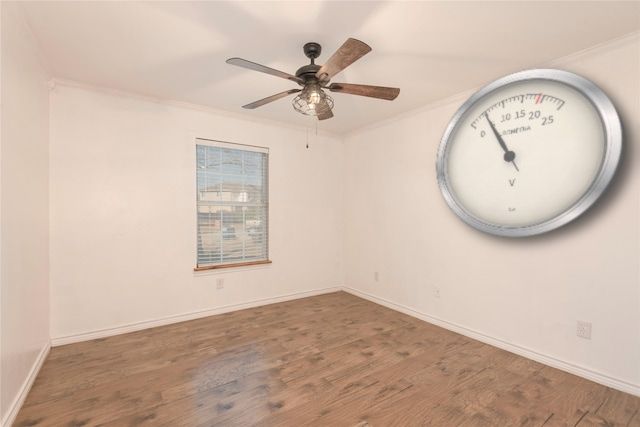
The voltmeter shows 5 (V)
